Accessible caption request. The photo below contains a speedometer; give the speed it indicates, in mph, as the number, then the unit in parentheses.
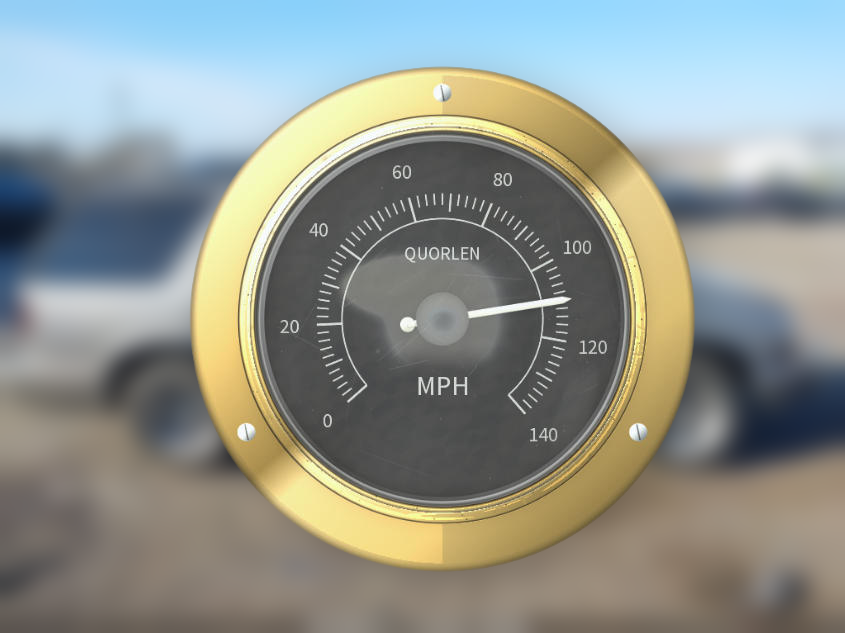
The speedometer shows 110 (mph)
